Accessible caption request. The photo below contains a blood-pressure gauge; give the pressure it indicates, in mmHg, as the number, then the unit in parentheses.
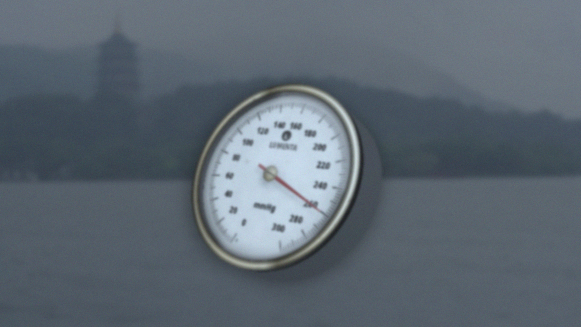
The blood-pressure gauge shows 260 (mmHg)
